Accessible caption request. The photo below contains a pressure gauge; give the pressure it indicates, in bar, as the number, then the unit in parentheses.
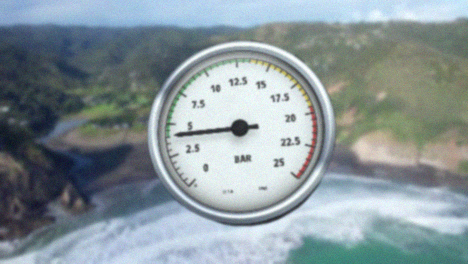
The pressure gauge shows 4 (bar)
